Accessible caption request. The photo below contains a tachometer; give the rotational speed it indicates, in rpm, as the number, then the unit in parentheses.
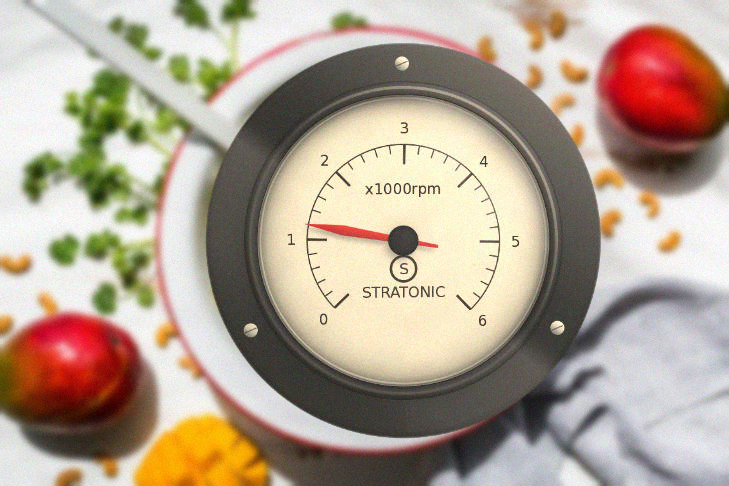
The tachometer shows 1200 (rpm)
